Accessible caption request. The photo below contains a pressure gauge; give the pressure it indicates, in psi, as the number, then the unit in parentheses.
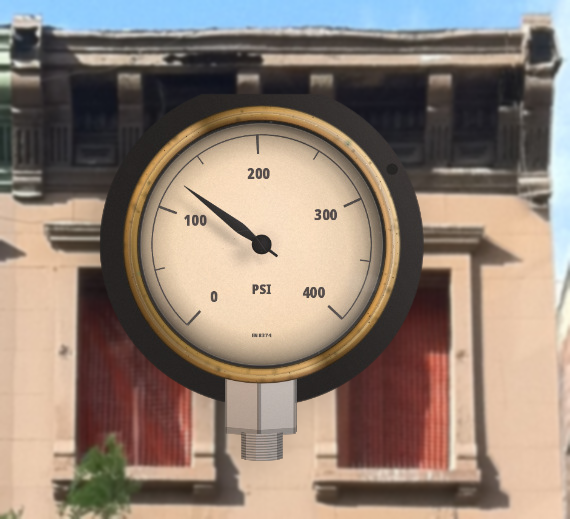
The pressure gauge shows 125 (psi)
